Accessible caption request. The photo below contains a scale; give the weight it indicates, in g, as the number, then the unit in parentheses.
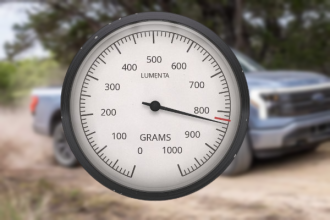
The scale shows 830 (g)
